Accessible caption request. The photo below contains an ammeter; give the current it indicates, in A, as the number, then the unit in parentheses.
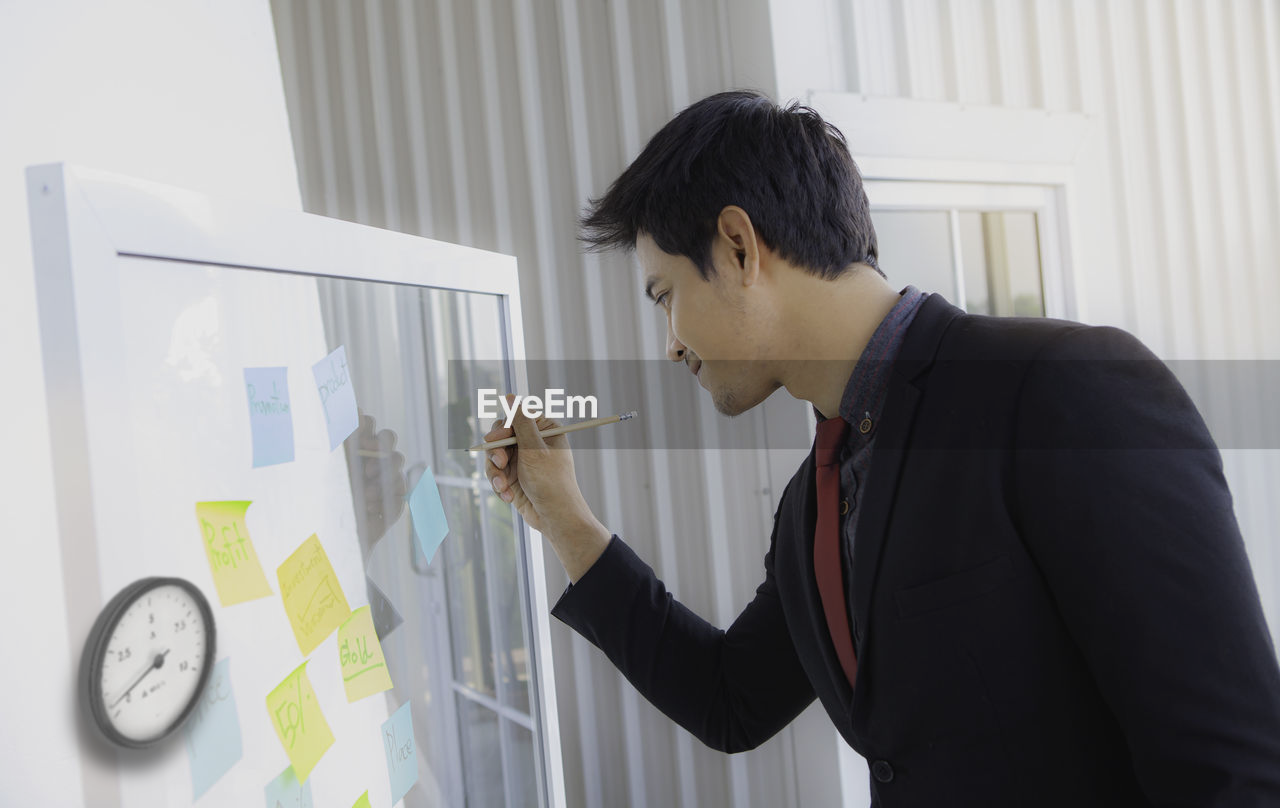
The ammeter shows 0.5 (A)
